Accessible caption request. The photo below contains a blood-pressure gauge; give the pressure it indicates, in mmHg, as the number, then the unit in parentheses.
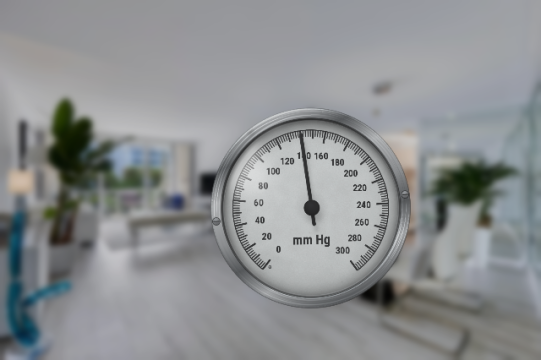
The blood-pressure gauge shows 140 (mmHg)
